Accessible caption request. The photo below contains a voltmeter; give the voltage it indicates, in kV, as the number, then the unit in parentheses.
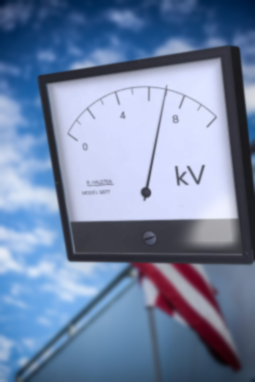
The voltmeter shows 7 (kV)
